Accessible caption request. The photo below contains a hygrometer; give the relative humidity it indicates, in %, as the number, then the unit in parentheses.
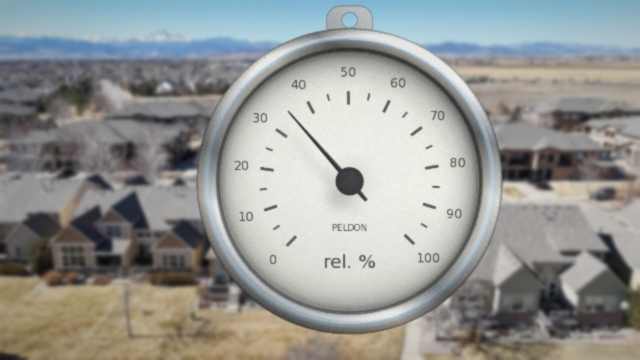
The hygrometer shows 35 (%)
